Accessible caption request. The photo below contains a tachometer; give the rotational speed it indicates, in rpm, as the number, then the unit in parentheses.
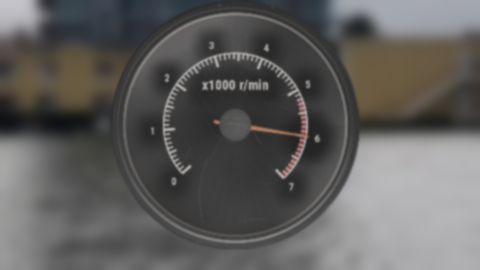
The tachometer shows 6000 (rpm)
